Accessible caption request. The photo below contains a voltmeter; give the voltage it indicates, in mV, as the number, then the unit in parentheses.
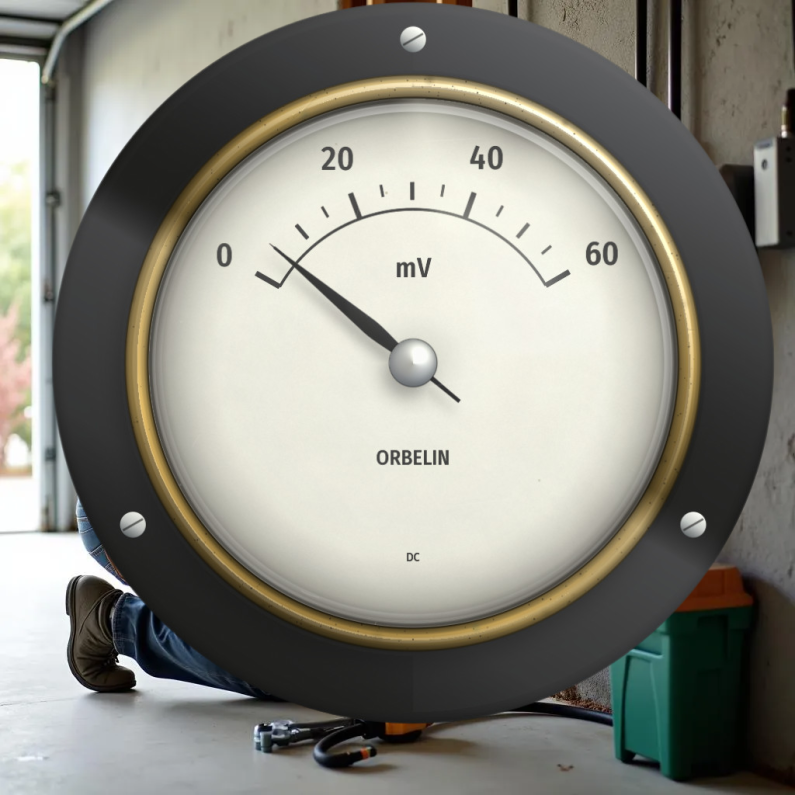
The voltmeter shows 5 (mV)
